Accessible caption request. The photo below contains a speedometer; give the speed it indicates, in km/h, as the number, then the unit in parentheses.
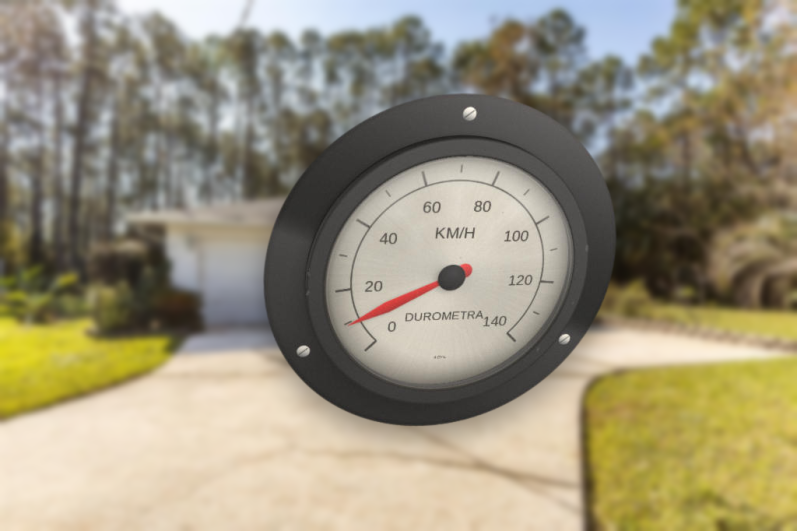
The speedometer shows 10 (km/h)
